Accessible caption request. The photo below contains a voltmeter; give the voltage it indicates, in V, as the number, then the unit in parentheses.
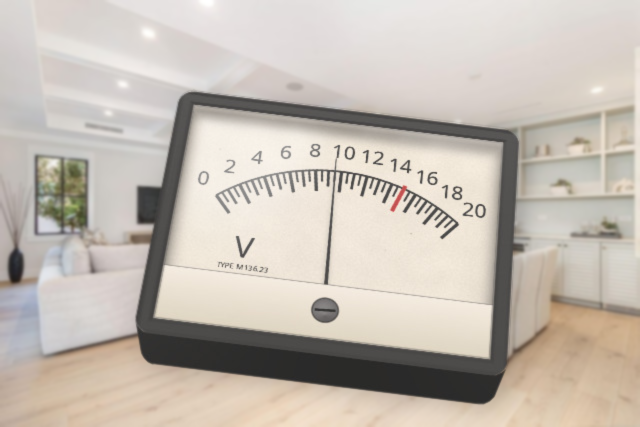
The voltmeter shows 9.5 (V)
